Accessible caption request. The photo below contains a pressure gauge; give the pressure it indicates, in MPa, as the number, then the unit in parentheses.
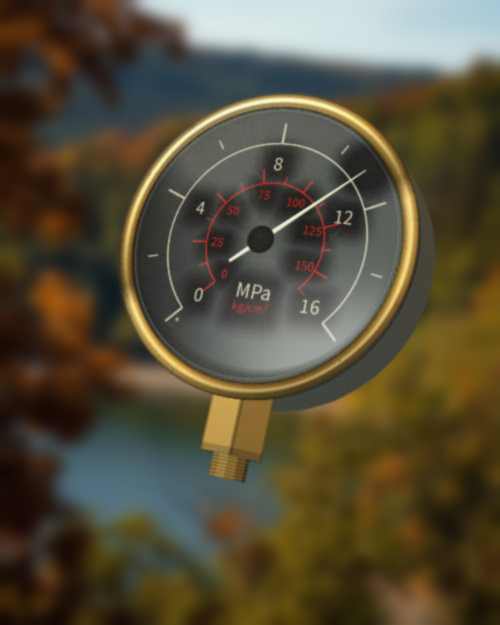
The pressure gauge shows 11 (MPa)
